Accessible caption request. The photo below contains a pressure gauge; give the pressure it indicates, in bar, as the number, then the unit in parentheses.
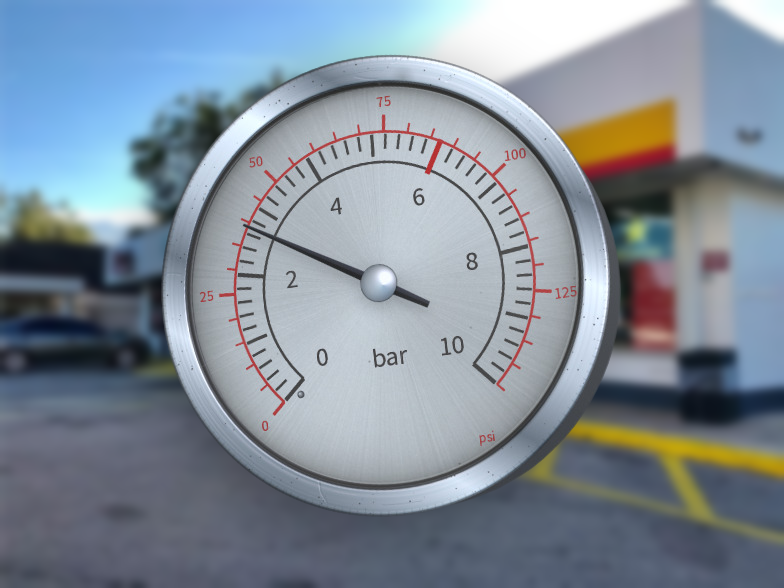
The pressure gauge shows 2.7 (bar)
